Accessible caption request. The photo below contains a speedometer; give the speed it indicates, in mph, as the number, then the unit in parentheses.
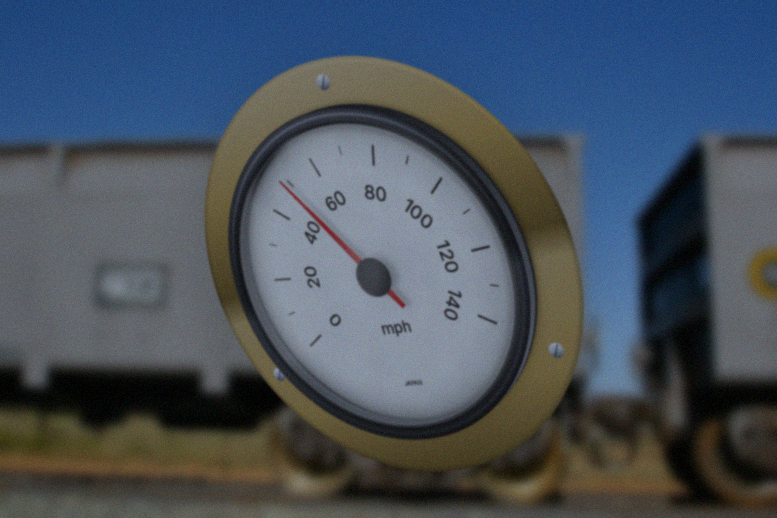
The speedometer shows 50 (mph)
